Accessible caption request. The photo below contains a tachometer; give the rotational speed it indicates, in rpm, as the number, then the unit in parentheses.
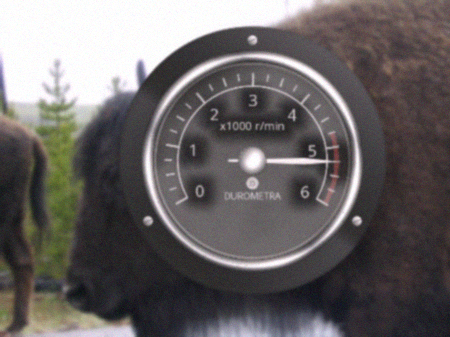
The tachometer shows 5250 (rpm)
